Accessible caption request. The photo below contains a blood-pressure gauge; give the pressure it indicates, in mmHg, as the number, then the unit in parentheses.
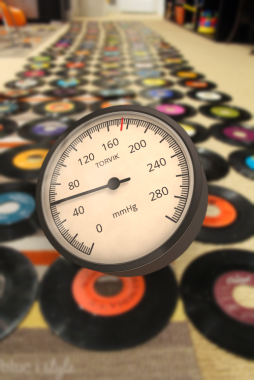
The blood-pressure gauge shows 60 (mmHg)
